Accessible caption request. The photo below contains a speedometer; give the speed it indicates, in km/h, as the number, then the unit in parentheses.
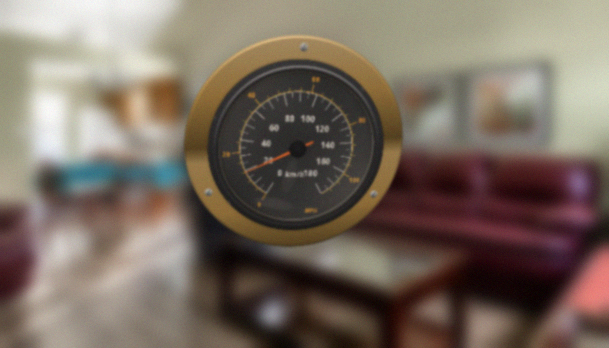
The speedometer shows 20 (km/h)
